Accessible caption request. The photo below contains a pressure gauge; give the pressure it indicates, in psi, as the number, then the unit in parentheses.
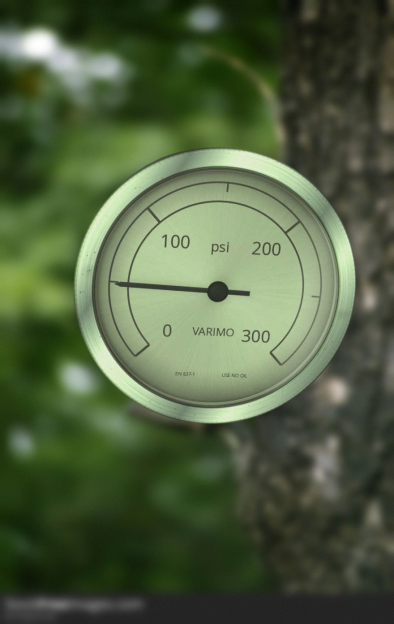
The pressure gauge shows 50 (psi)
